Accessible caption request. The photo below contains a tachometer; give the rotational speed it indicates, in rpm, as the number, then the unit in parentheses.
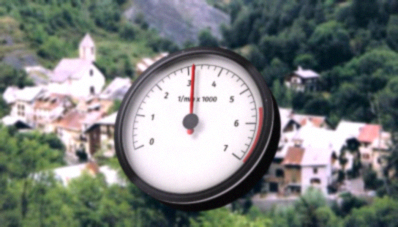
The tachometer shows 3200 (rpm)
